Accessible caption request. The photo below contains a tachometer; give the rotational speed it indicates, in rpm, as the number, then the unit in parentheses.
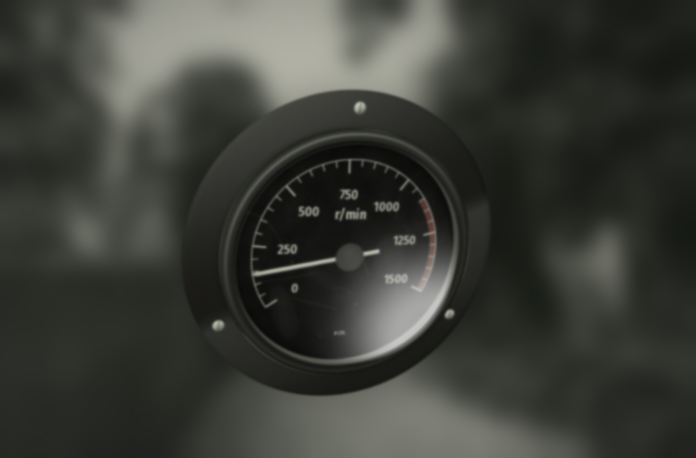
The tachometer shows 150 (rpm)
